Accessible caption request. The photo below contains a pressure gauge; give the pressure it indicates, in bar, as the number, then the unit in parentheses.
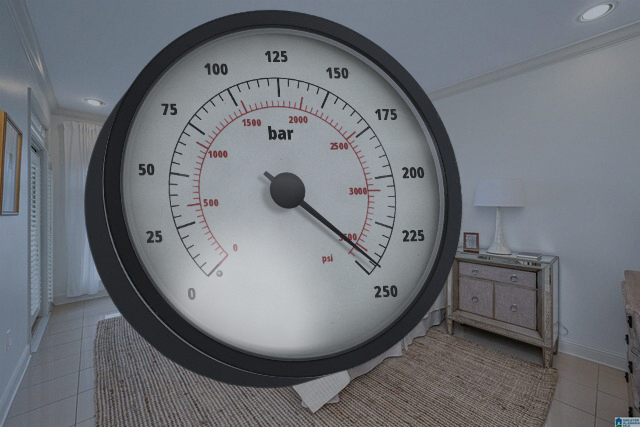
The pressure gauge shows 245 (bar)
